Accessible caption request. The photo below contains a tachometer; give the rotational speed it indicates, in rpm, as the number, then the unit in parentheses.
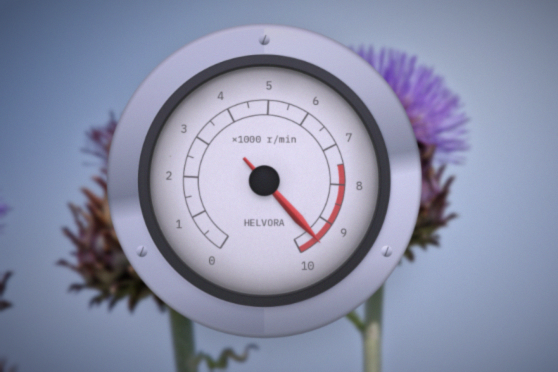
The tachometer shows 9500 (rpm)
